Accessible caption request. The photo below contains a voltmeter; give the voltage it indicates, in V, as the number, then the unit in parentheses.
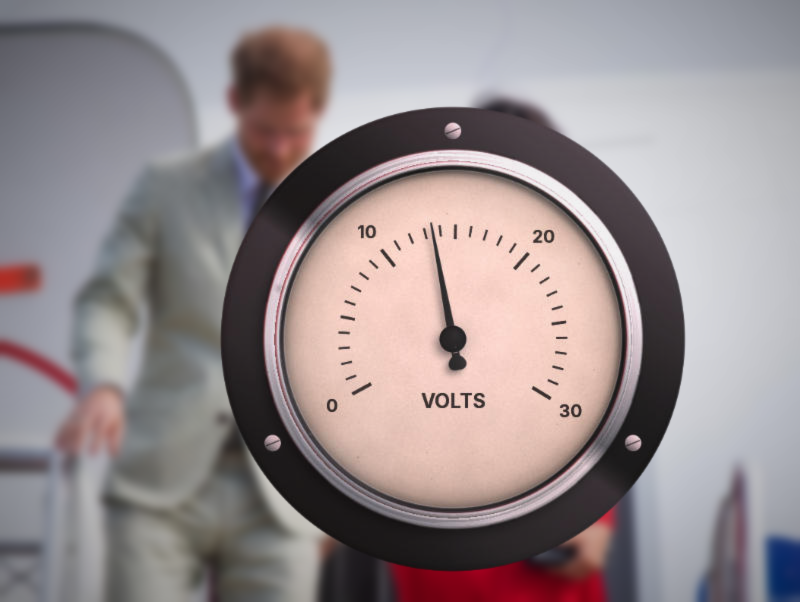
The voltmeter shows 13.5 (V)
